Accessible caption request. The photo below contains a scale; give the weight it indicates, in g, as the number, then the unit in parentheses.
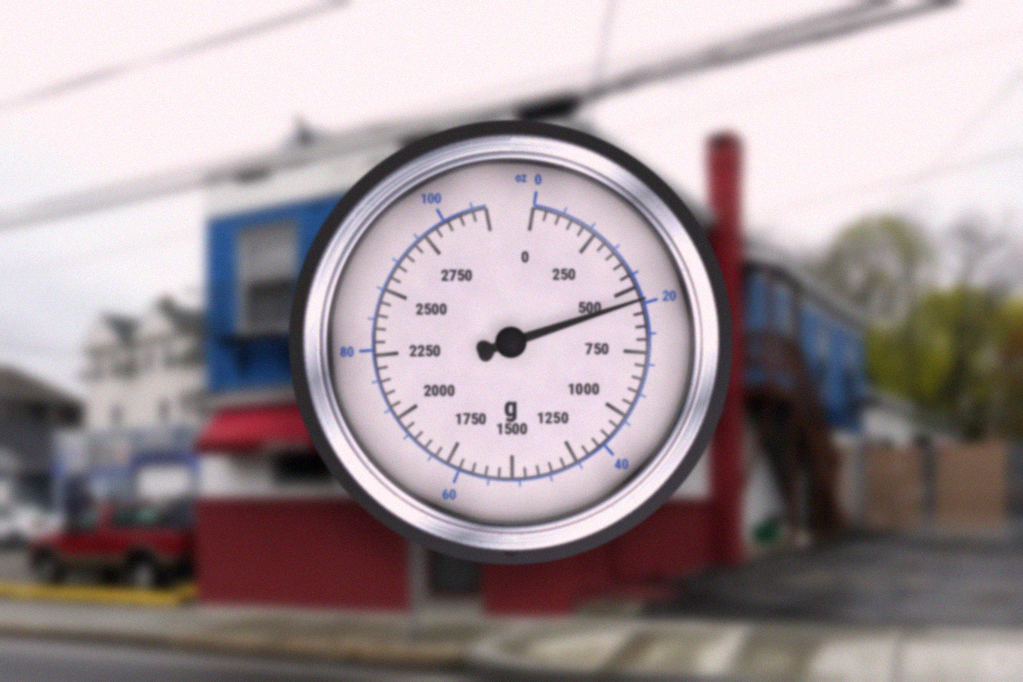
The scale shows 550 (g)
